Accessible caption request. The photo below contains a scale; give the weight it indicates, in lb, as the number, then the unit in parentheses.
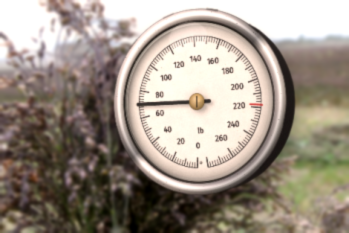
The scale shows 70 (lb)
